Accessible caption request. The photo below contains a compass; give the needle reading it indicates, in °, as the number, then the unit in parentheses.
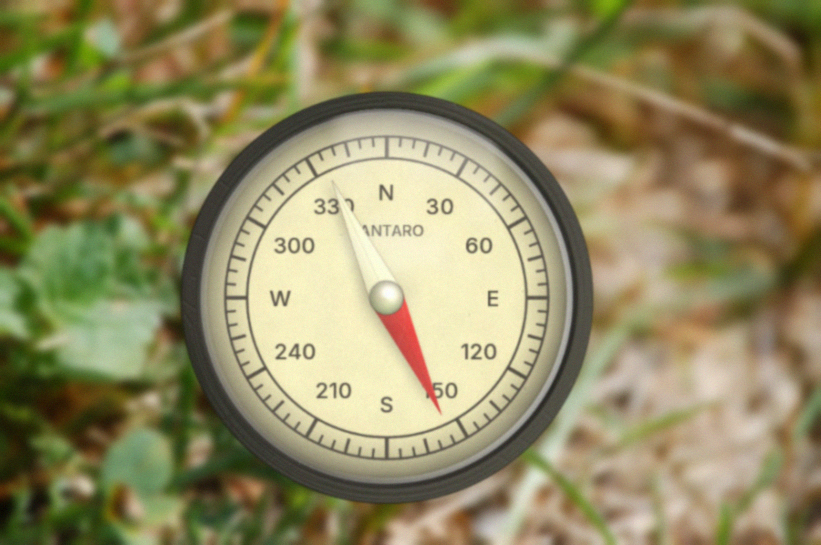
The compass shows 155 (°)
